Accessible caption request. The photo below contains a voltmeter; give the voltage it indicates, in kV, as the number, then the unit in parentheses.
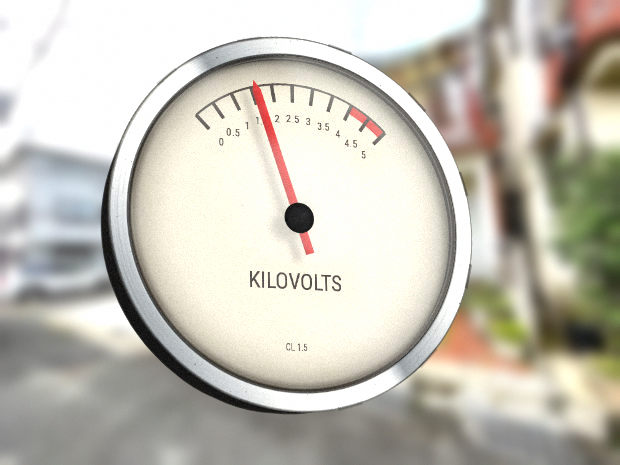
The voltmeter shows 1.5 (kV)
